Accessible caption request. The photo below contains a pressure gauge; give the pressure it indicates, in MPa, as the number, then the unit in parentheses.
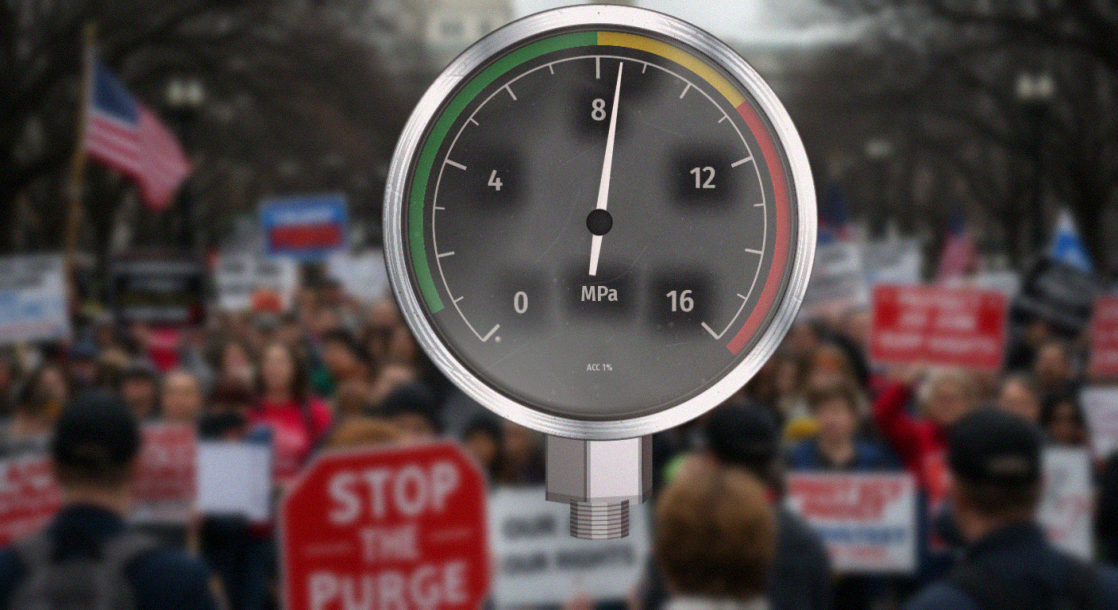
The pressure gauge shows 8.5 (MPa)
